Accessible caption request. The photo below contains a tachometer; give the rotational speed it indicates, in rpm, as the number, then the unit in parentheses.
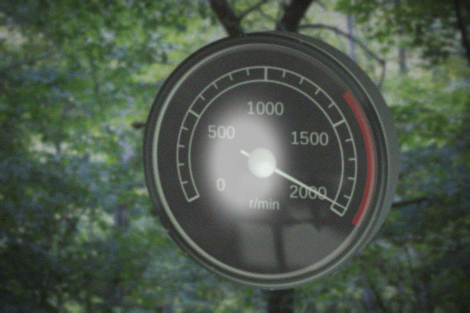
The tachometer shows 1950 (rpm)
